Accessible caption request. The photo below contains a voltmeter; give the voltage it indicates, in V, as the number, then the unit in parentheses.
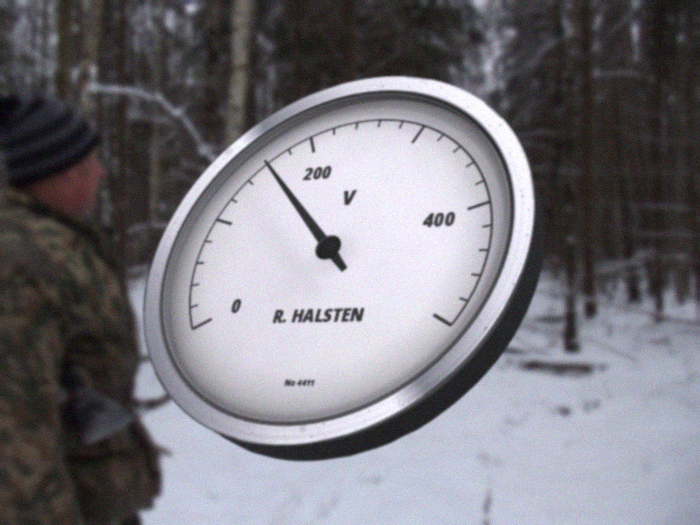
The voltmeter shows 160 (V)
